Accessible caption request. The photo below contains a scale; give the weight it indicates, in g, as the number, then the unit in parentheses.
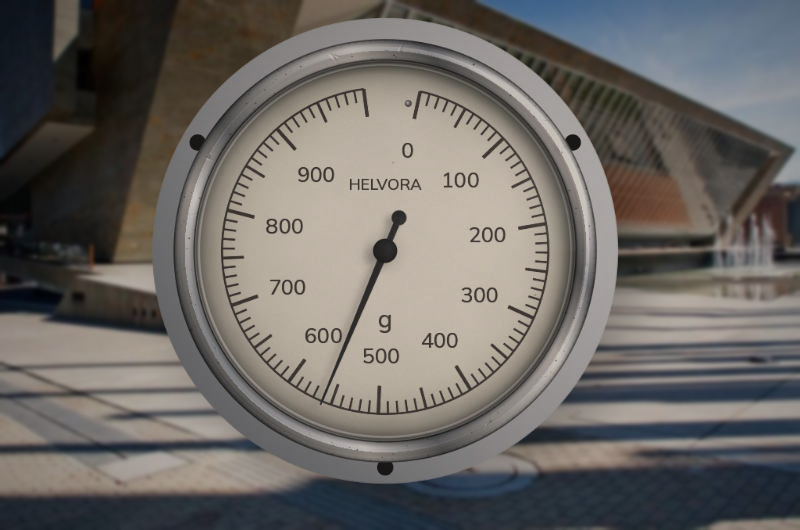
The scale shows 560 (g)
